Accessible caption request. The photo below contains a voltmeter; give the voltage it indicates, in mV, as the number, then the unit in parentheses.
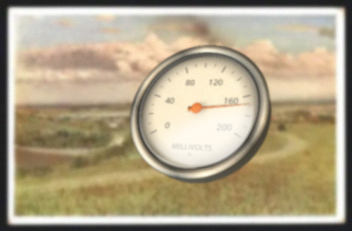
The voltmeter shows 170 (mV)
